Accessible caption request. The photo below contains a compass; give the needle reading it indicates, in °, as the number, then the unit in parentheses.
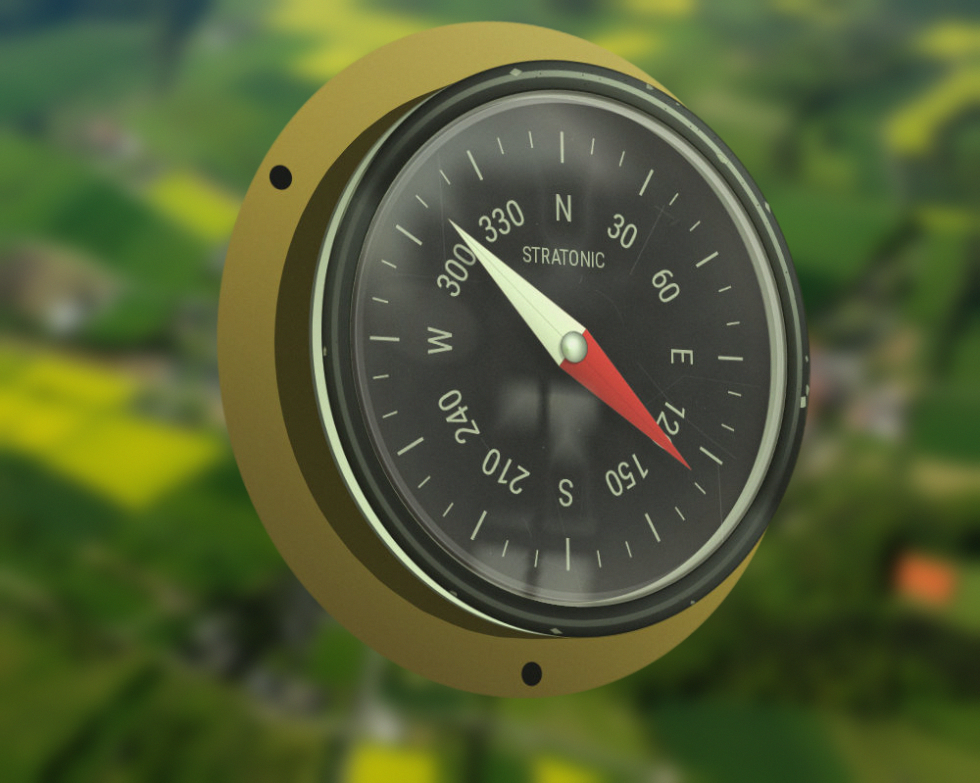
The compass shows 130 (°)
